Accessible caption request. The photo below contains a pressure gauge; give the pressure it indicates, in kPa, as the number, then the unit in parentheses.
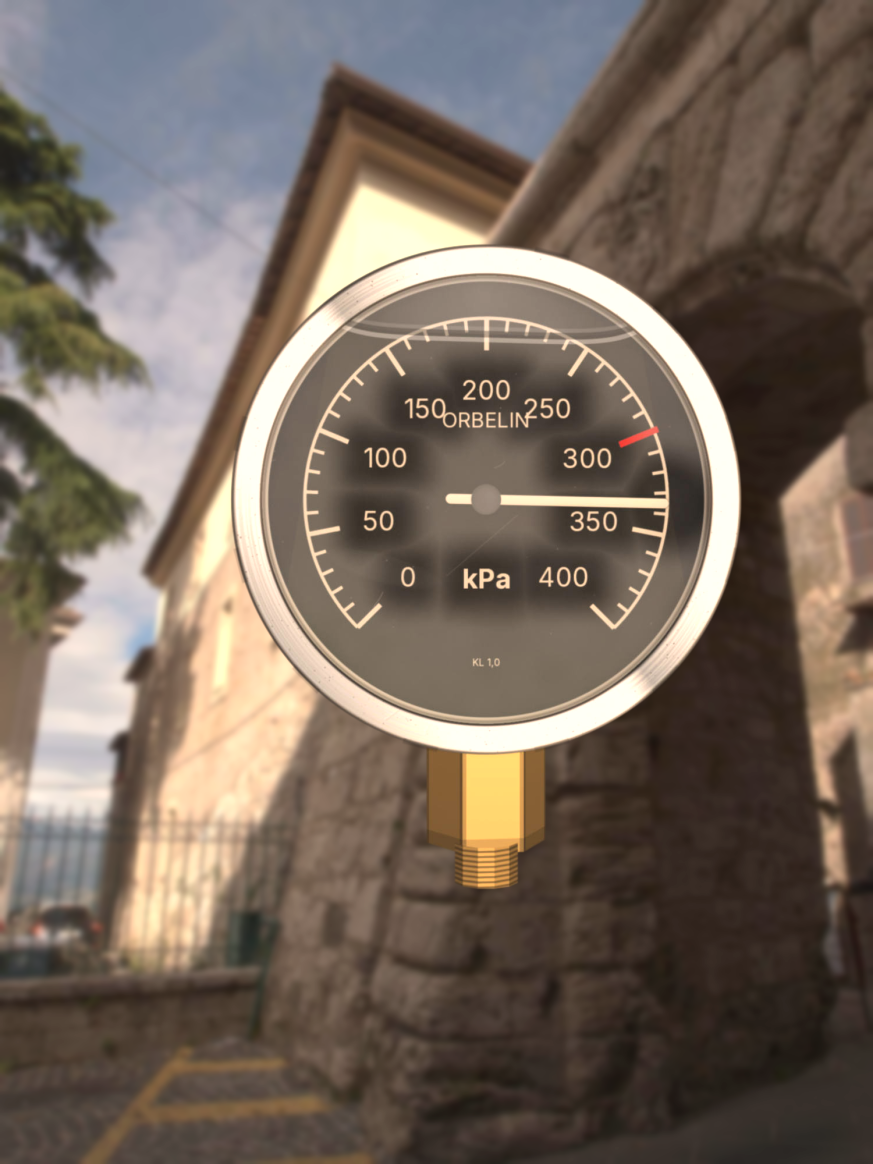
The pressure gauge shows 335 (kPa)
